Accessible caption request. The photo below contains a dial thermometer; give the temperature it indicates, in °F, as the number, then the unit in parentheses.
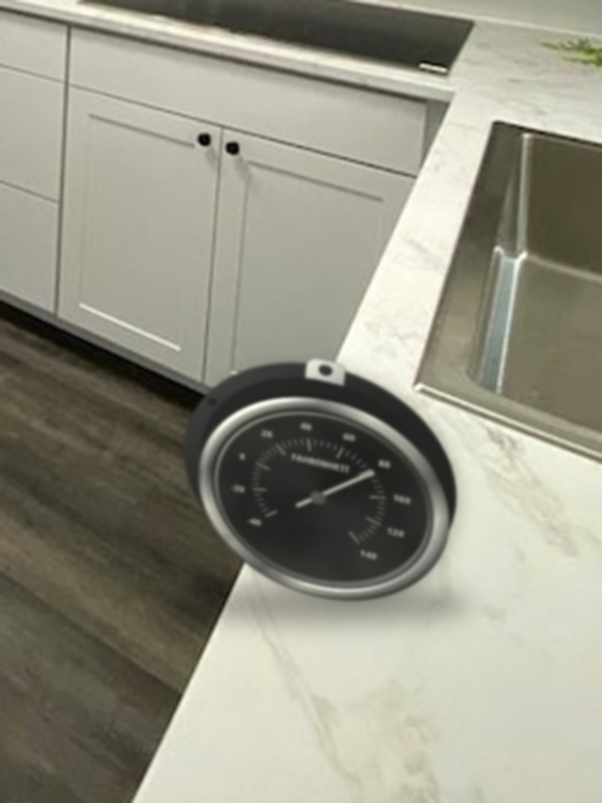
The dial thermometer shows 80 (°F)
